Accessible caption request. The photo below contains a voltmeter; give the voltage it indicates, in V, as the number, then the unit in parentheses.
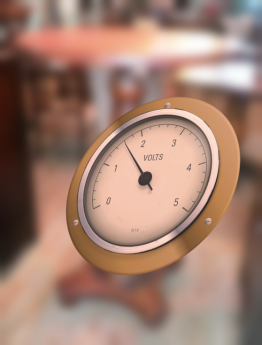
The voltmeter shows 1.6 (V)
